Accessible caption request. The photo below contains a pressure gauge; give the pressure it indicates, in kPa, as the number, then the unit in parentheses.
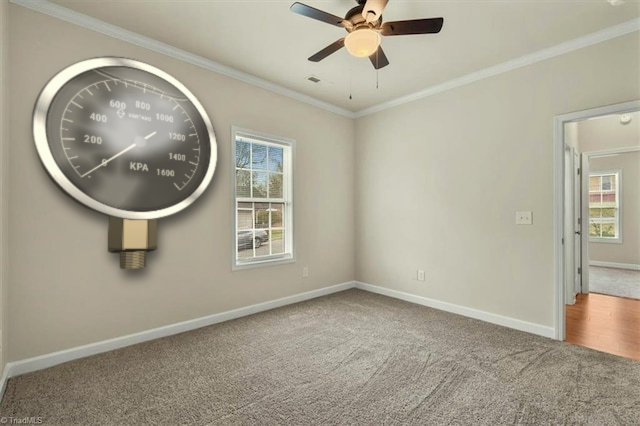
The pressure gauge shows 0 (kPa)
